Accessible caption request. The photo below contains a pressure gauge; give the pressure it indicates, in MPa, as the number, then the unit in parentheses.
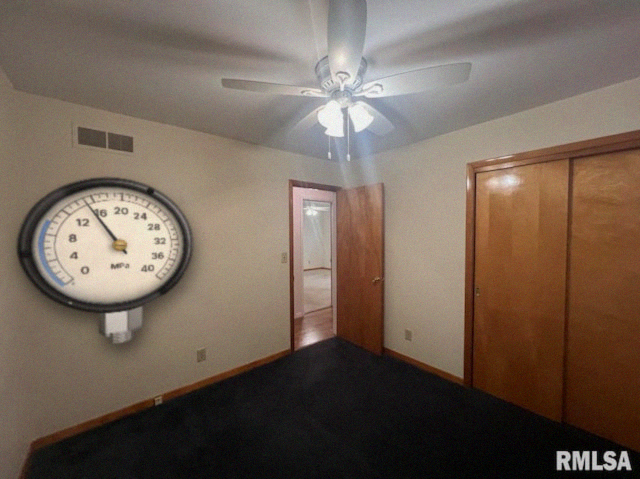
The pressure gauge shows 15 (MPa)
